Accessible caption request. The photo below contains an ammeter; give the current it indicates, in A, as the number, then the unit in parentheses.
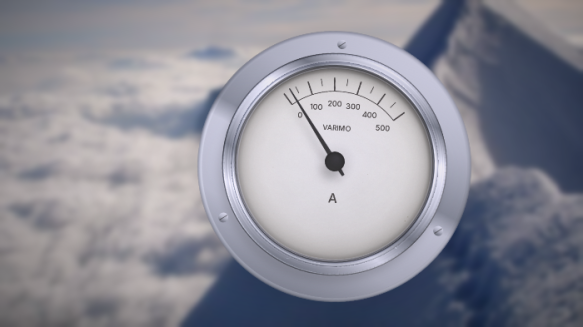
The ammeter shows 25 (A)
